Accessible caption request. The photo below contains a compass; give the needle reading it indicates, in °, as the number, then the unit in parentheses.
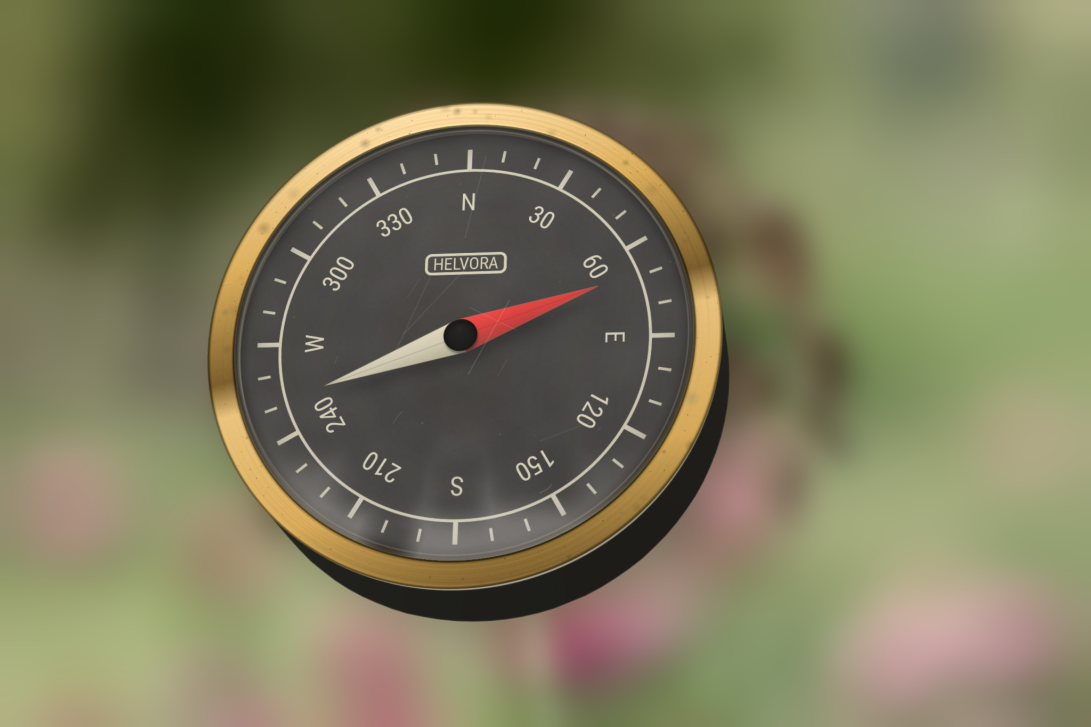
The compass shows 70 (°)
